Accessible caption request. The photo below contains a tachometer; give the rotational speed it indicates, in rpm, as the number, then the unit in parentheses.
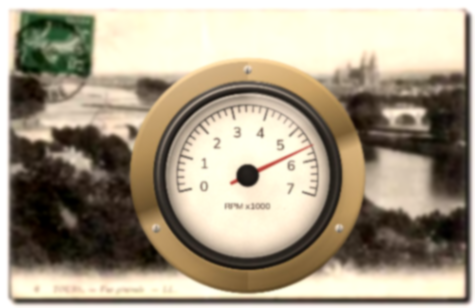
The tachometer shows 5600 (rpm)
